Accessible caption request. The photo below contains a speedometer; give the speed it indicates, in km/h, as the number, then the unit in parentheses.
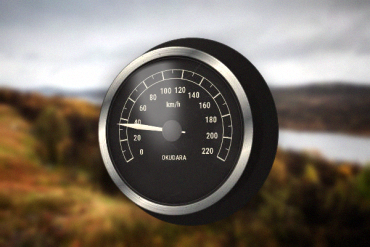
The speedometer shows 35 (km/h)
